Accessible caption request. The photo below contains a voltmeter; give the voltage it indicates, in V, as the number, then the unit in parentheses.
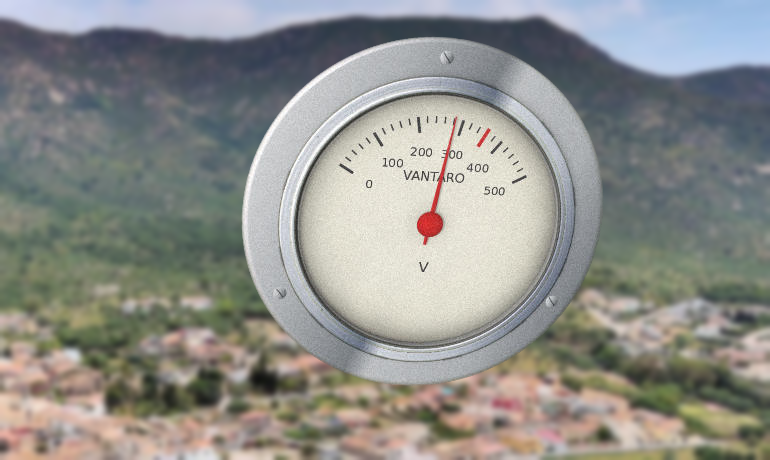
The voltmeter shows 280 (V)
